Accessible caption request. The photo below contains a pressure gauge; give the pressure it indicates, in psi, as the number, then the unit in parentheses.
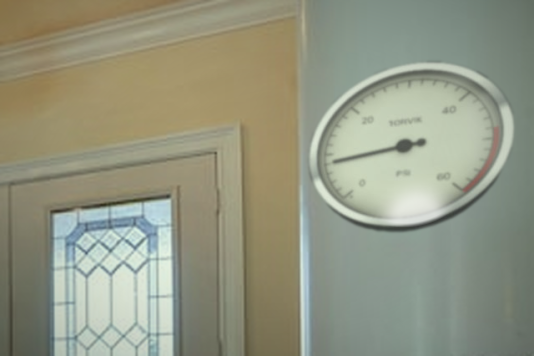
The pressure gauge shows 8 (psi)
